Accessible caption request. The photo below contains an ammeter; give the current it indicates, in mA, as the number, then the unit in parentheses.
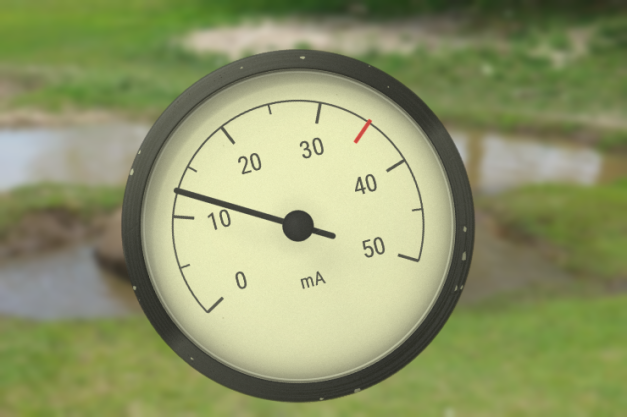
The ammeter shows 12.5 (mA)
